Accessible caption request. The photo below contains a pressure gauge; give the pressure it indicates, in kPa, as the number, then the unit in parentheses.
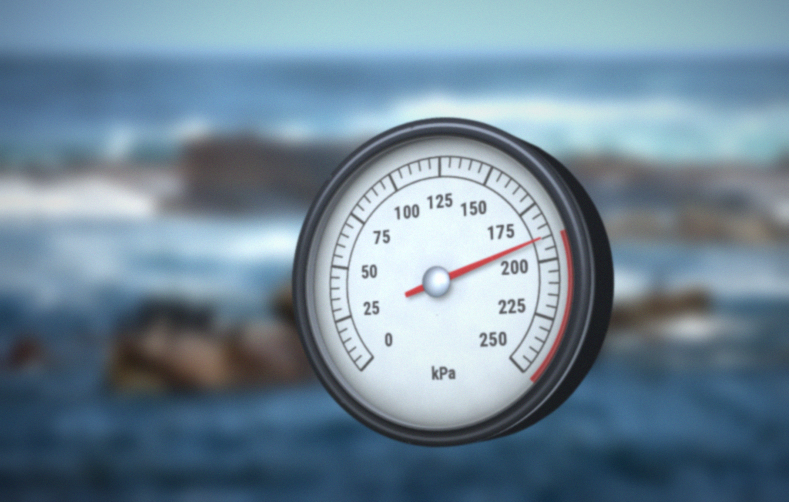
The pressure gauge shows 190 (kPa)
